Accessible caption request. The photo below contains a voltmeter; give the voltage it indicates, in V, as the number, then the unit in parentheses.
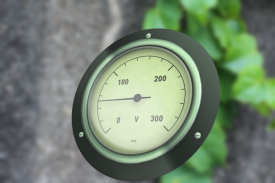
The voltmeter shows 50 (V)
